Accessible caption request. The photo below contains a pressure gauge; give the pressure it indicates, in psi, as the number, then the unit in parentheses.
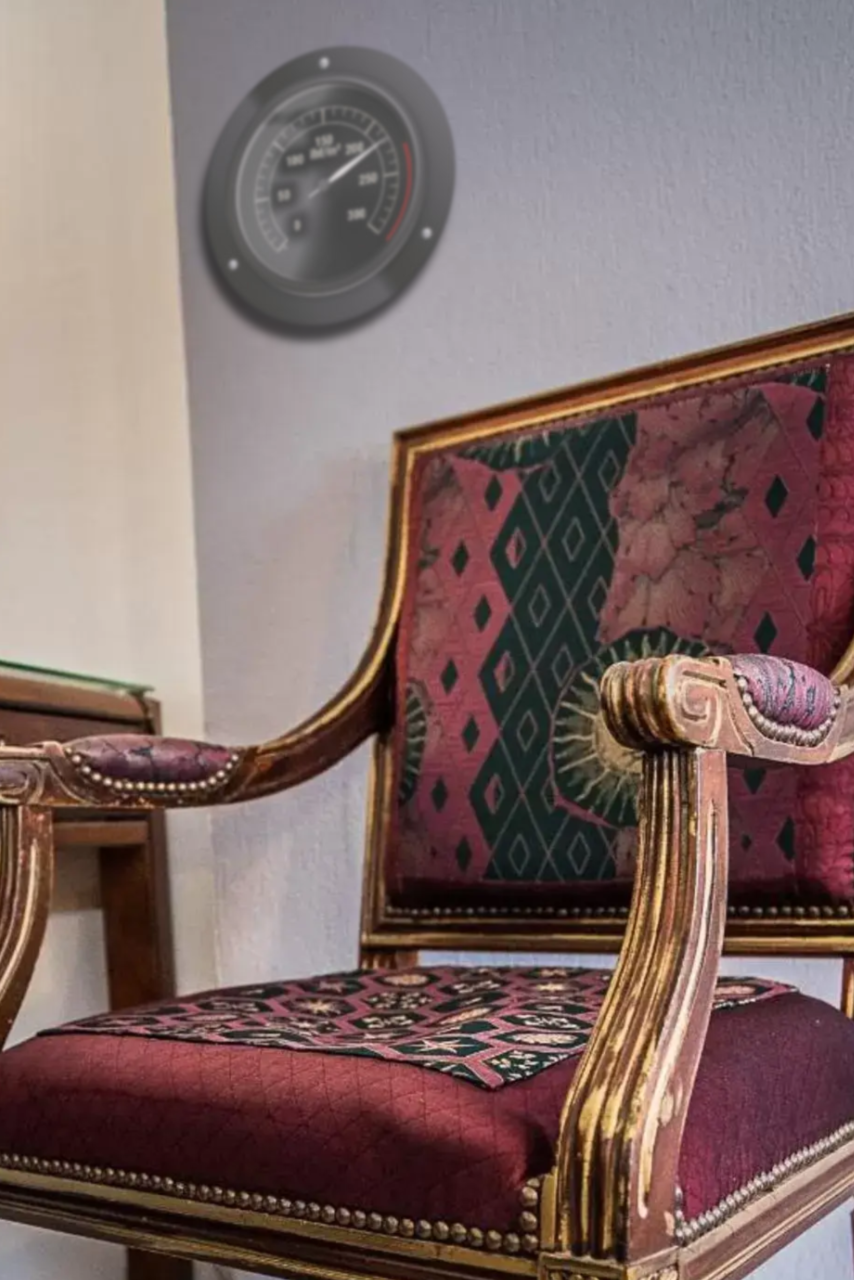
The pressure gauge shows 220 (psi)
